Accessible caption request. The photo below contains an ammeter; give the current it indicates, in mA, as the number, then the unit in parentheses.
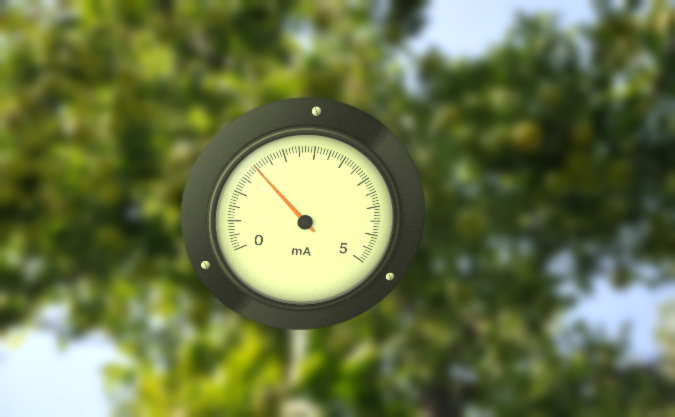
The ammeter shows 1.5 (mA)
